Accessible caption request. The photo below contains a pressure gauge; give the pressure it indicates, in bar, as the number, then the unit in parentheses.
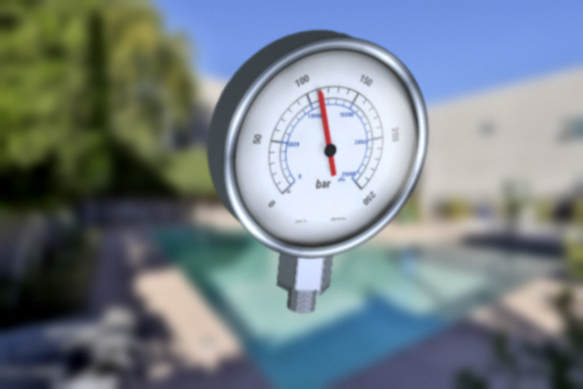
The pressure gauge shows 110 (bar)
